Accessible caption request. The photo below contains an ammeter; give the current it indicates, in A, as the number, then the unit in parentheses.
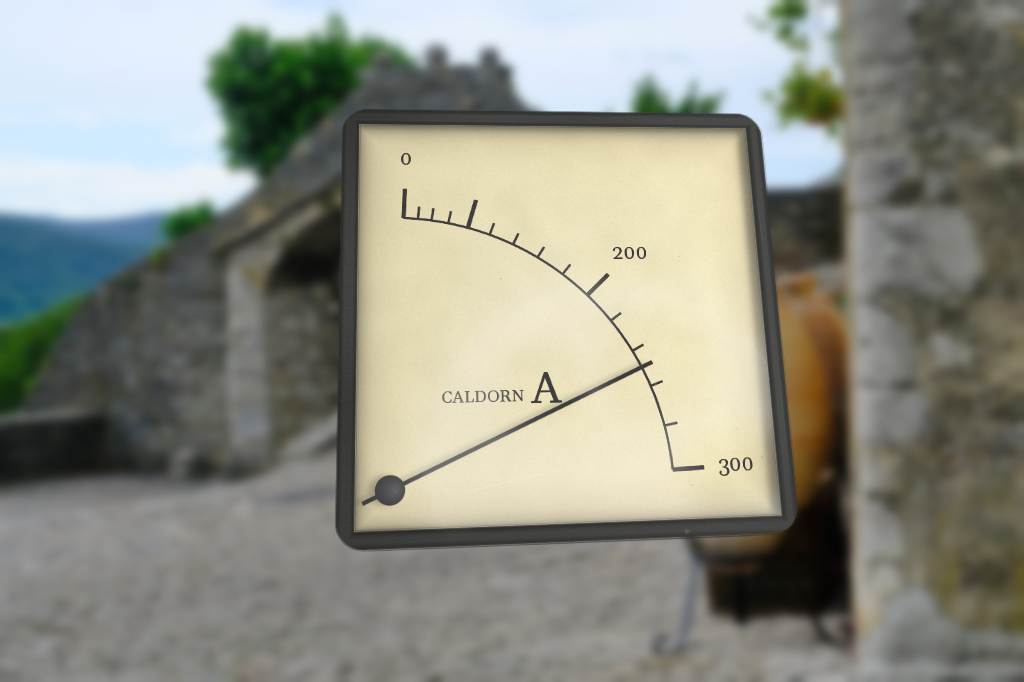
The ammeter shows 250 (A)
